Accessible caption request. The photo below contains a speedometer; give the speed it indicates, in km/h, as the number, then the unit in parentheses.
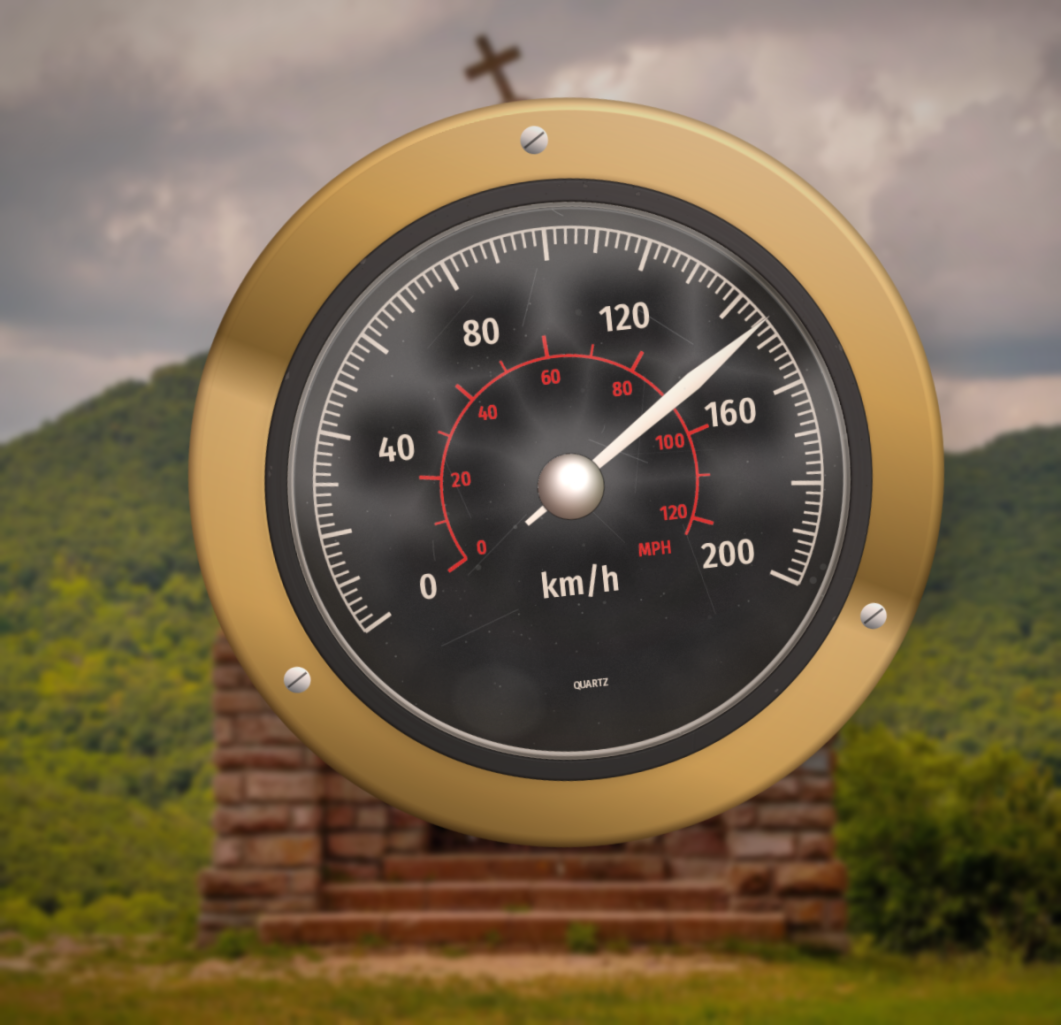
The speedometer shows 146 (km/h)
